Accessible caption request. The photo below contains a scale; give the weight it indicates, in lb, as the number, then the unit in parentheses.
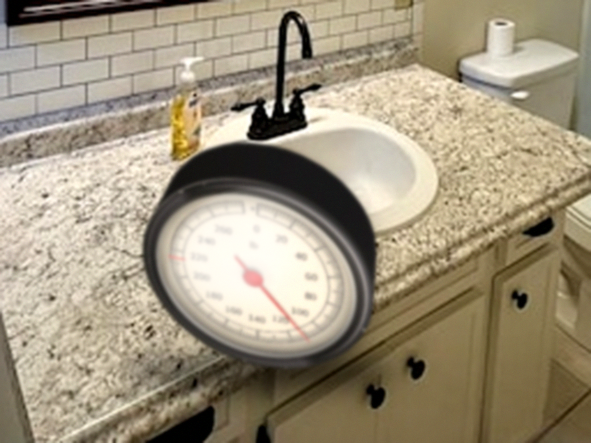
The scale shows 110 (lb)
